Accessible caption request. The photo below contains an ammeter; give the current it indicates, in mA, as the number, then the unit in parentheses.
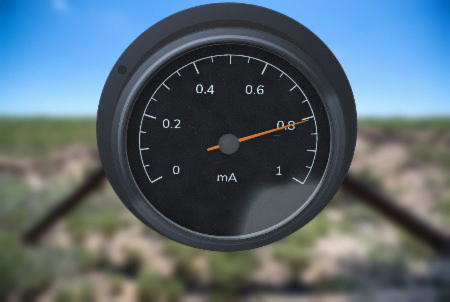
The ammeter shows 0.8 (mA)
